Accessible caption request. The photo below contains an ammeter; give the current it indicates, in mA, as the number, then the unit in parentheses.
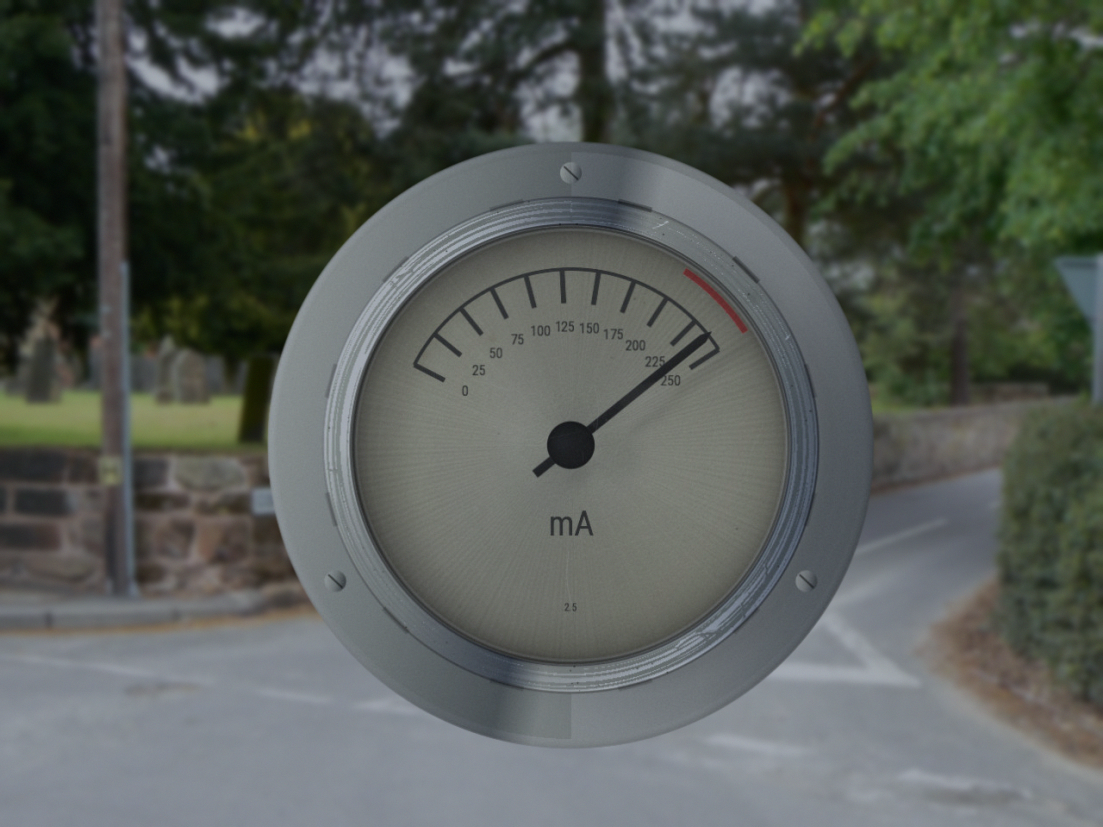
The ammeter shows 237.5 (mA)
